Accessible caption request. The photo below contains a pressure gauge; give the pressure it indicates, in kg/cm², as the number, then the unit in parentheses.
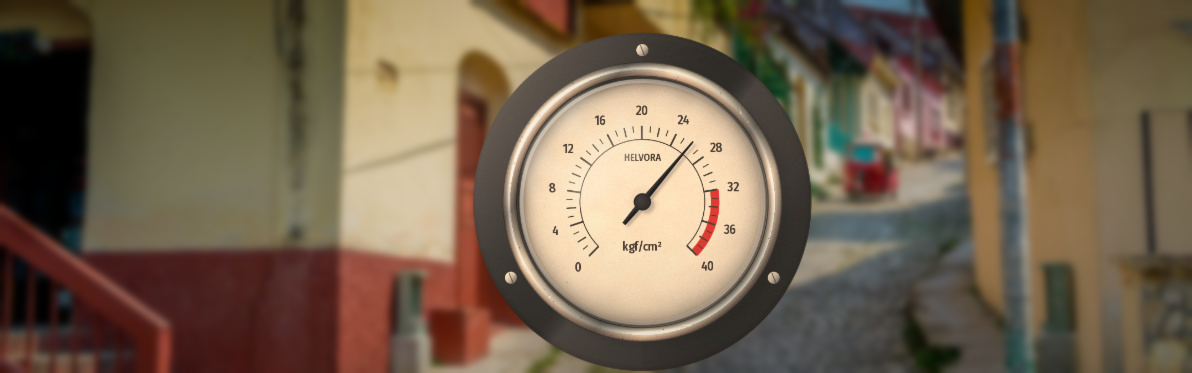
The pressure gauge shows 26 (kg/cm²)
